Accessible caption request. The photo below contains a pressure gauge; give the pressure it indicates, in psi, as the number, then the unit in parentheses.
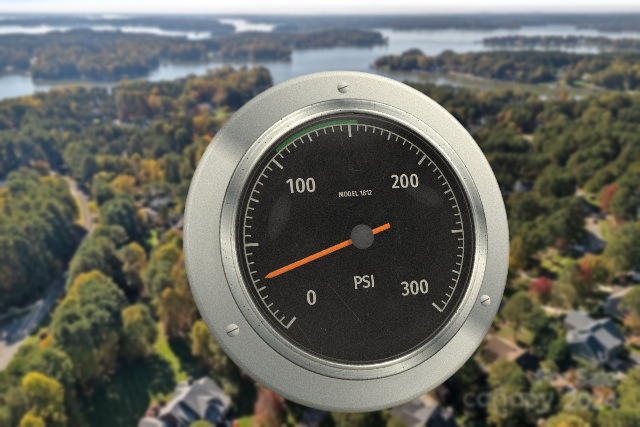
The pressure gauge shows 30 (psi)
